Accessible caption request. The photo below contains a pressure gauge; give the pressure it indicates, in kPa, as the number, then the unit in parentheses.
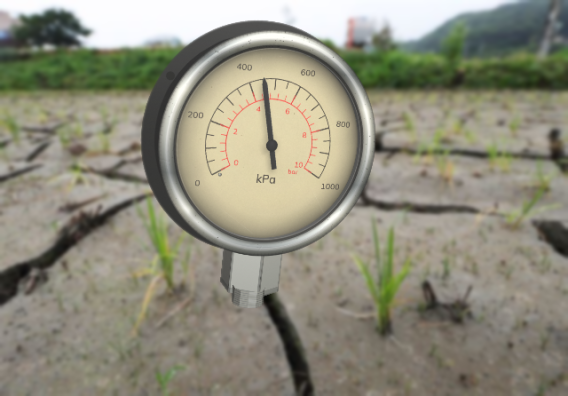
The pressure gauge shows 450 (kPa)
